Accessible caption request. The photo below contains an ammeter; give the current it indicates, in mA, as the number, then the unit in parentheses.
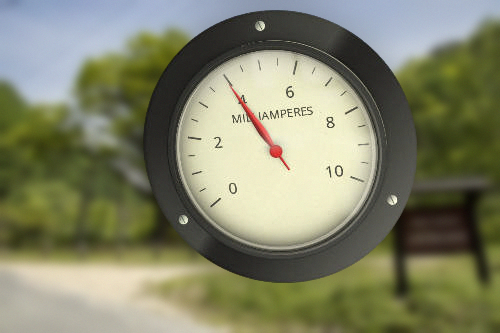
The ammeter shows 4 (mA)
